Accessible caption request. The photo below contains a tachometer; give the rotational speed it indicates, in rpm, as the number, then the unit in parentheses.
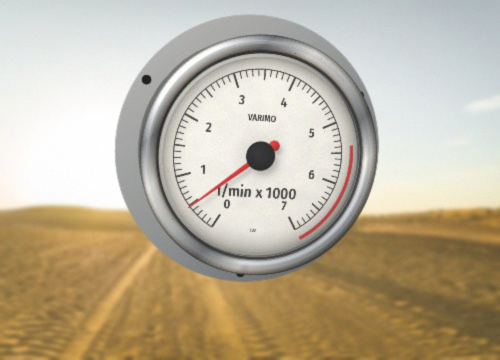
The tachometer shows 500 (rpm)
